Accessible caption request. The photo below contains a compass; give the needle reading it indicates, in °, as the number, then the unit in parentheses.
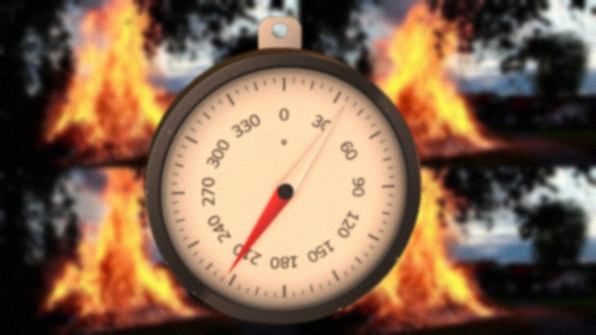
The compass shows 215 (°)
